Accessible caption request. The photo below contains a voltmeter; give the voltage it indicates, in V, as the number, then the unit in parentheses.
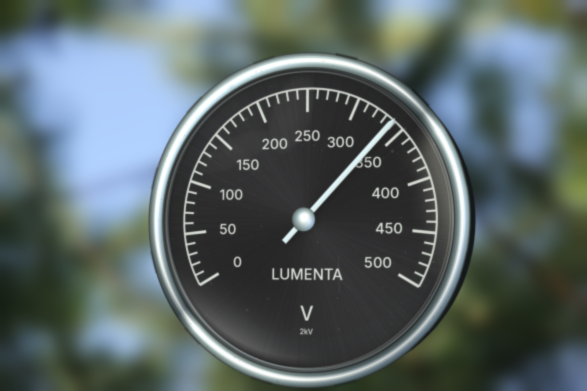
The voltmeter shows 340 (V)
